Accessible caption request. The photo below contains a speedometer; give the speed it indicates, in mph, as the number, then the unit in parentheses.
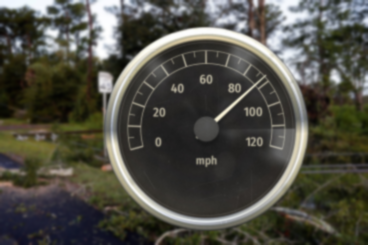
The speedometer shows 87.5 (mph)
